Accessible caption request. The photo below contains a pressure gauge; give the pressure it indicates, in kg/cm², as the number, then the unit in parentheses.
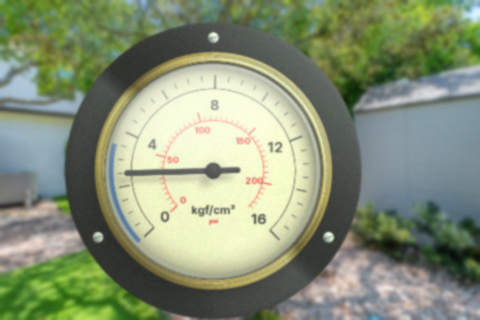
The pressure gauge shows 2.5 (kg/cm²)
